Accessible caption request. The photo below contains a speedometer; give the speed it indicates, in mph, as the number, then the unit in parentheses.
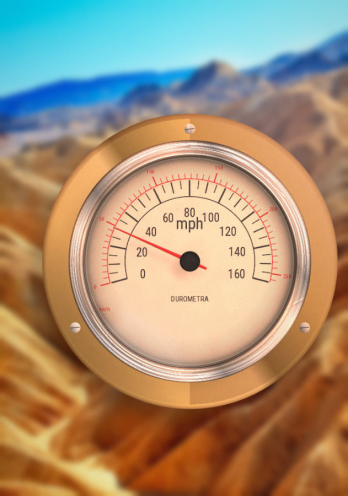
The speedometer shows 30 (mph)
